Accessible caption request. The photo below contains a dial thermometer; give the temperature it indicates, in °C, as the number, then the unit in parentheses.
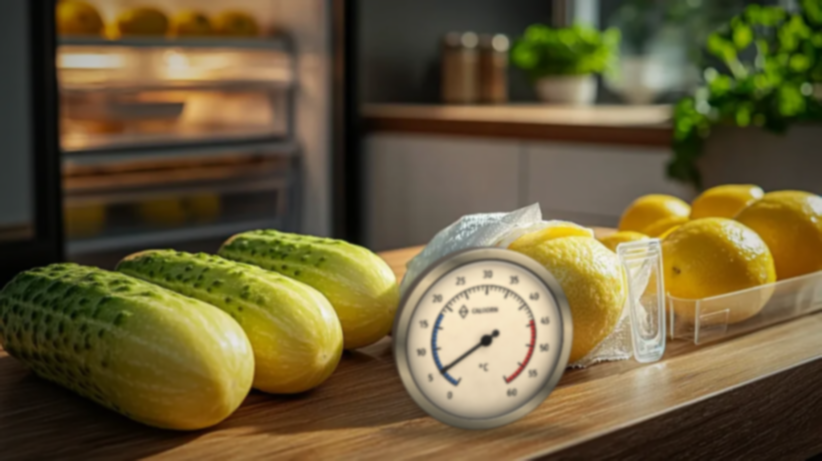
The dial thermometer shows 5 (°C)
